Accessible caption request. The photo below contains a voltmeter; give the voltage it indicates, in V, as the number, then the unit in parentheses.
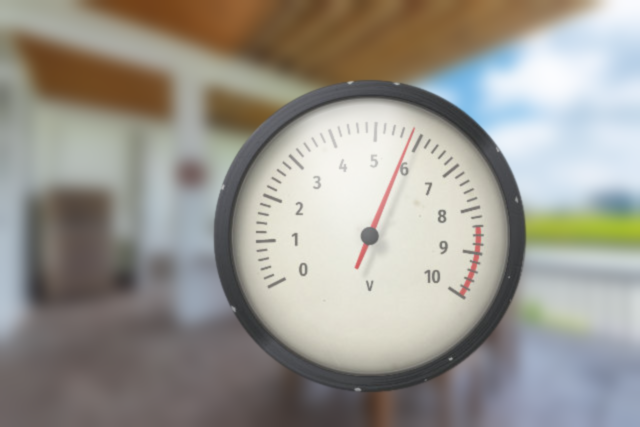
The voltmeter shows 5.8 (V)
